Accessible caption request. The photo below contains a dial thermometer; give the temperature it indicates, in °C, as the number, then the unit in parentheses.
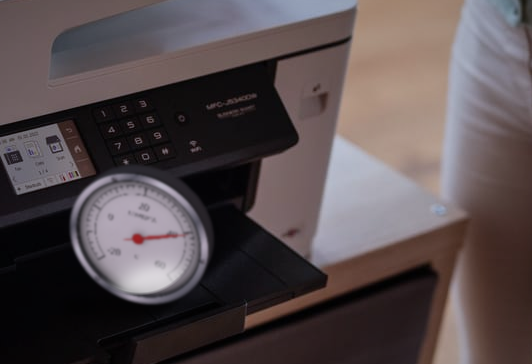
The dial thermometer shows 40 (°C)
